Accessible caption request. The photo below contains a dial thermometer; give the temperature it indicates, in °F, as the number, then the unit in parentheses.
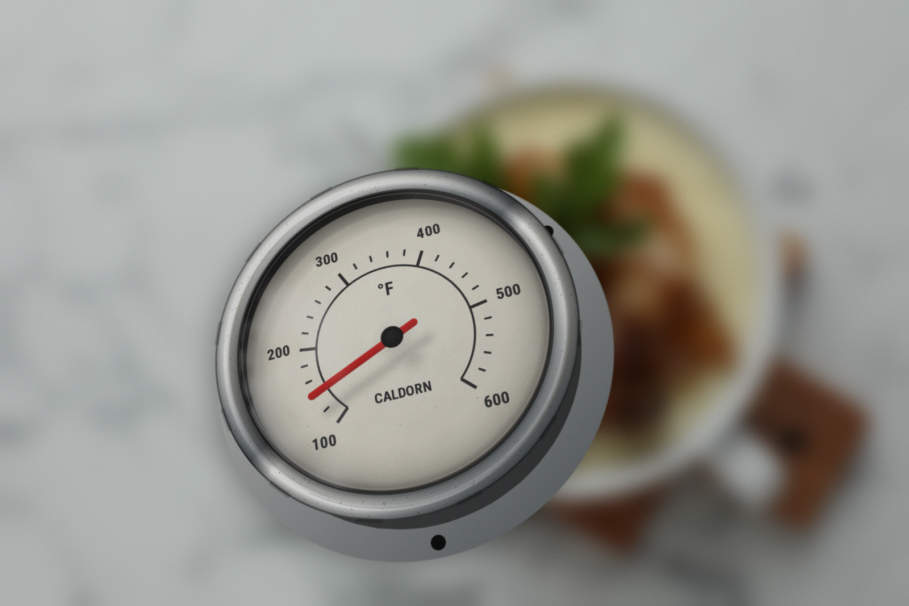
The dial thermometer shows 140 (°F)
